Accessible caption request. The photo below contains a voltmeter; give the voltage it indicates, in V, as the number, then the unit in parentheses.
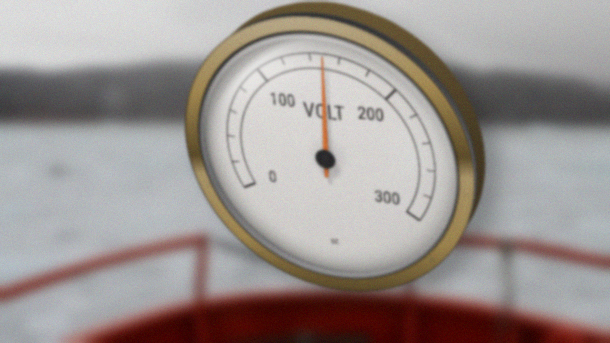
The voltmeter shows 150 (V)
